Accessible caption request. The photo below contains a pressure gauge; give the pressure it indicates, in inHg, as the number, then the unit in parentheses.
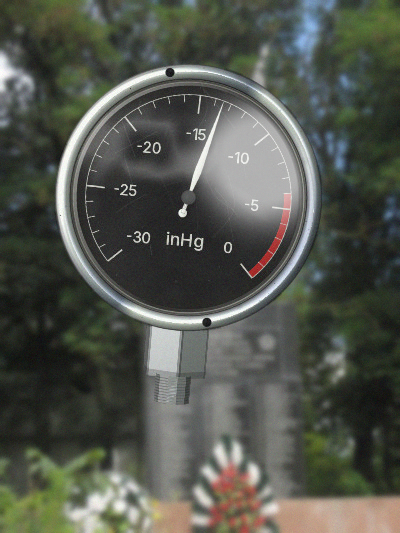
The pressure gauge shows -13.5 (inHg)
